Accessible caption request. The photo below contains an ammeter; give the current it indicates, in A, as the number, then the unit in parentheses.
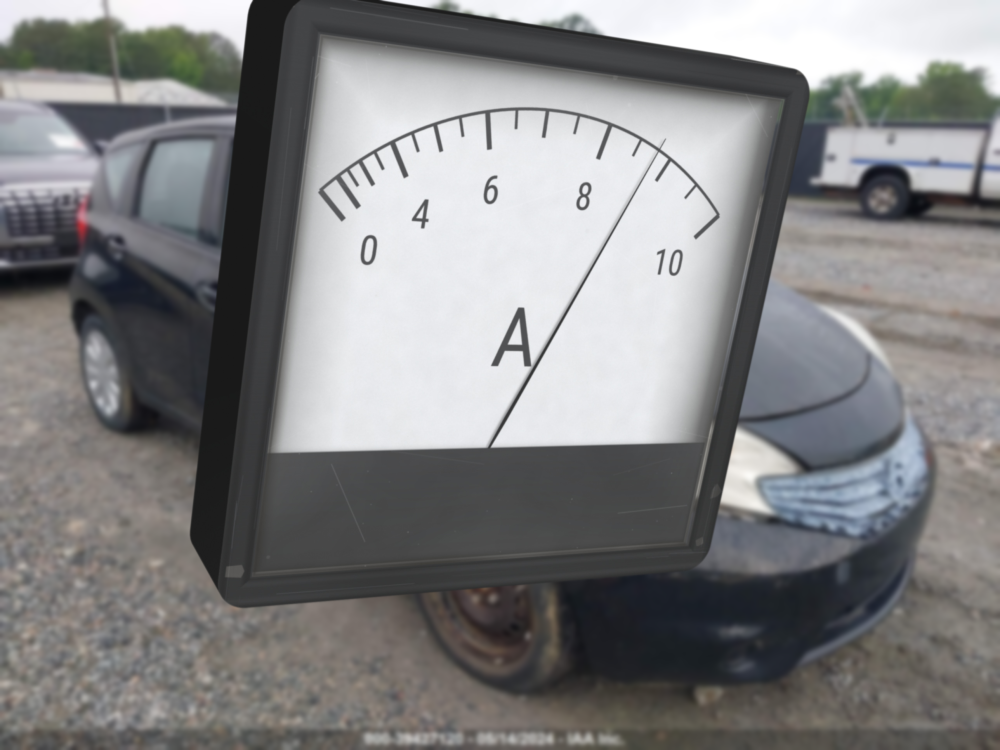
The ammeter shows 8.75 (A)
